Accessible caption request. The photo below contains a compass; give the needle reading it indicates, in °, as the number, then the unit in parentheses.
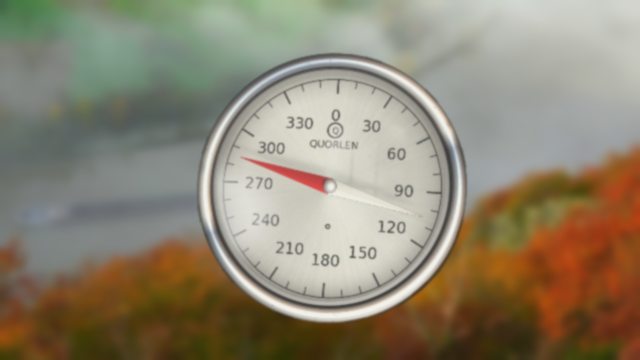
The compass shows 285 (°)
